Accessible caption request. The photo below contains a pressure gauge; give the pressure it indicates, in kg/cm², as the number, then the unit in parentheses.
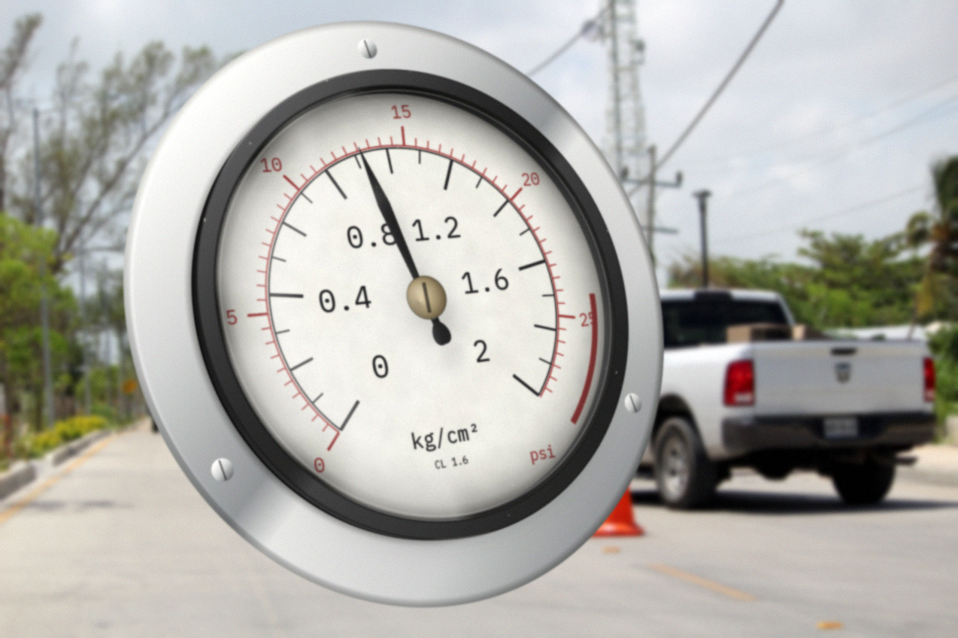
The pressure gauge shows 0.9 (kg/cm²)
